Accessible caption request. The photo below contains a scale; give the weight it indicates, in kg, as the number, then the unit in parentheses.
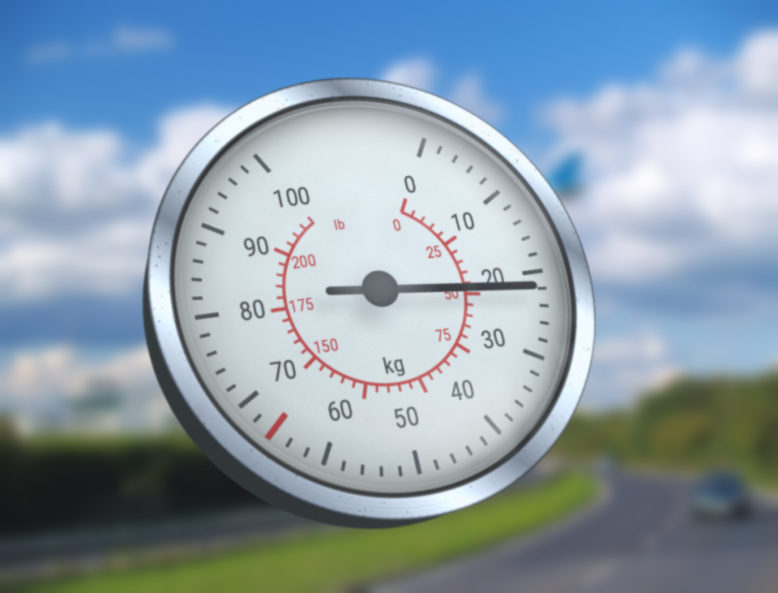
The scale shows 22 (kg)
